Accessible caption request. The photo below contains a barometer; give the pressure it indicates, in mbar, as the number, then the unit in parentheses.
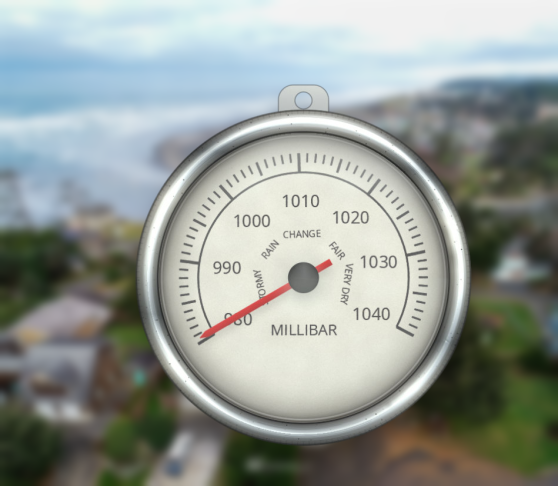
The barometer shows 980.5 (mbar)
